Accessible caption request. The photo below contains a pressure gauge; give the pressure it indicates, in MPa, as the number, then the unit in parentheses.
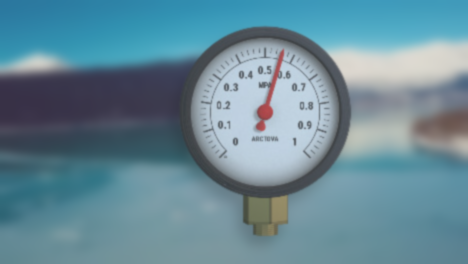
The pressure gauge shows 0.56 (MPa)
